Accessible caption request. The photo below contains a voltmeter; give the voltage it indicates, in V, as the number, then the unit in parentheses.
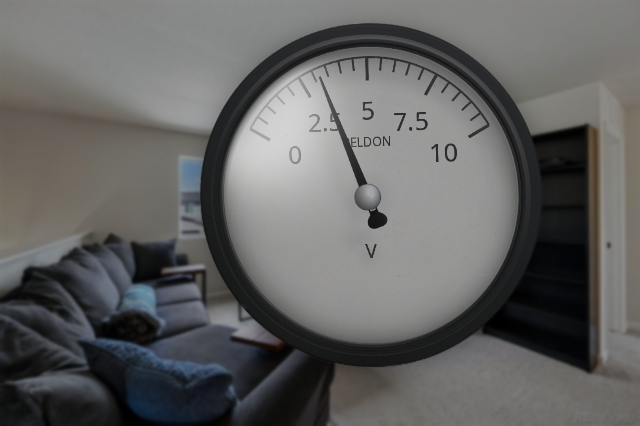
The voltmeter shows 3.25 (V)
